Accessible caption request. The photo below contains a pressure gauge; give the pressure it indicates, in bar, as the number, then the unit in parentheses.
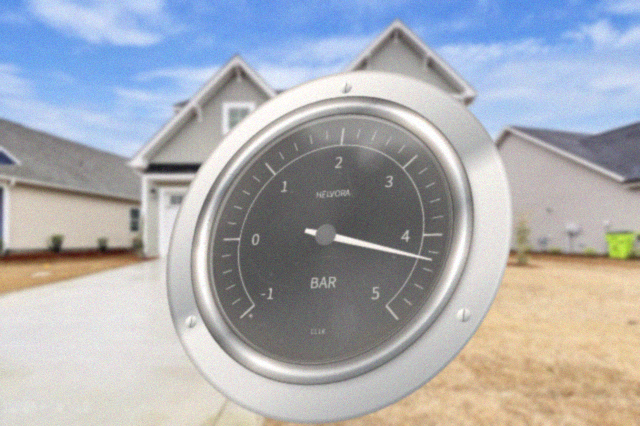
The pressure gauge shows 4.3 (bar)
